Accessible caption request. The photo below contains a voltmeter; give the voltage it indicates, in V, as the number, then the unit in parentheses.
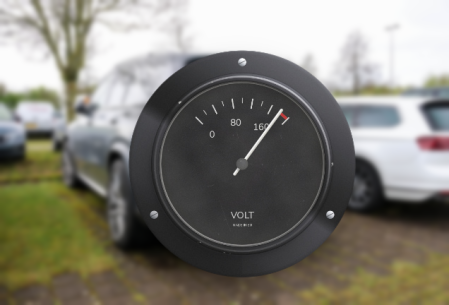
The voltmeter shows 180 (V)
